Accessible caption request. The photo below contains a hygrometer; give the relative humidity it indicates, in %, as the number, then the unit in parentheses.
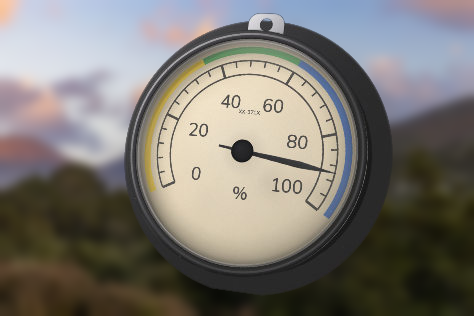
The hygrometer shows 90 (%)
